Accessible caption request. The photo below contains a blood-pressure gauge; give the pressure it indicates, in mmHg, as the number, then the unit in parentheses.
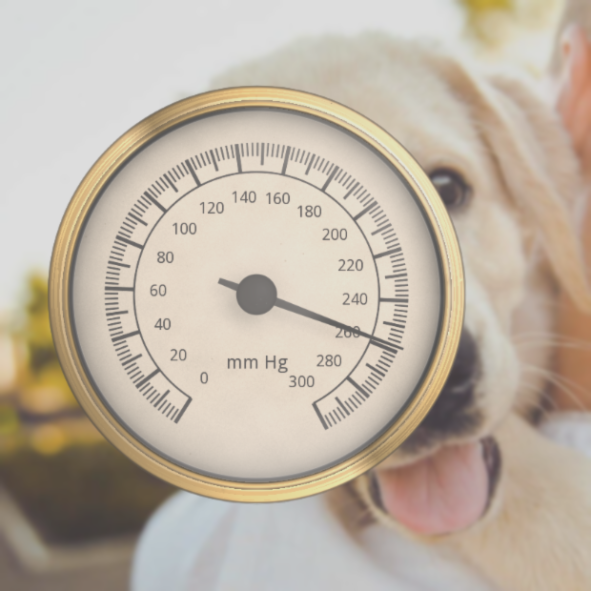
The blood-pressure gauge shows 258 (mmHg)
